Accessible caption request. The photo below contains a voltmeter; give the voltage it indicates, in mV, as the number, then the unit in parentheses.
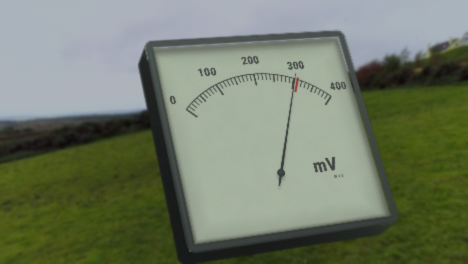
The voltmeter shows 300 (mV)
